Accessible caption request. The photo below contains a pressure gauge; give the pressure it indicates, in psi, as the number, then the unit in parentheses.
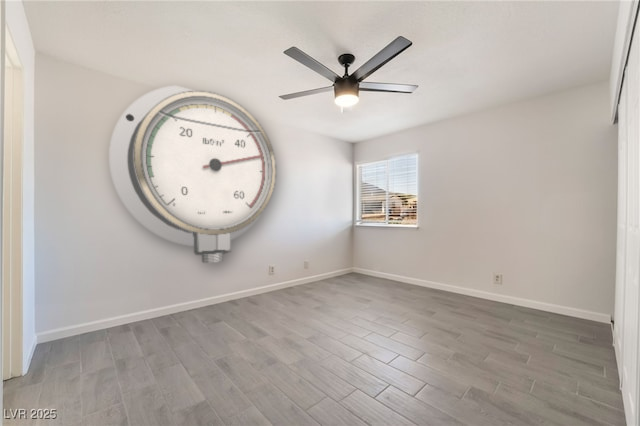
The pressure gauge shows 46 (psi)
